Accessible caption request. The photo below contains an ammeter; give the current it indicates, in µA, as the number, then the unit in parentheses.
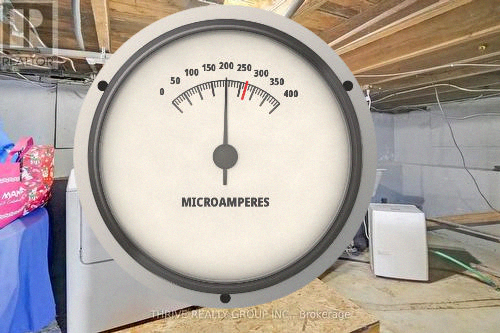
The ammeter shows 200 (µA)
